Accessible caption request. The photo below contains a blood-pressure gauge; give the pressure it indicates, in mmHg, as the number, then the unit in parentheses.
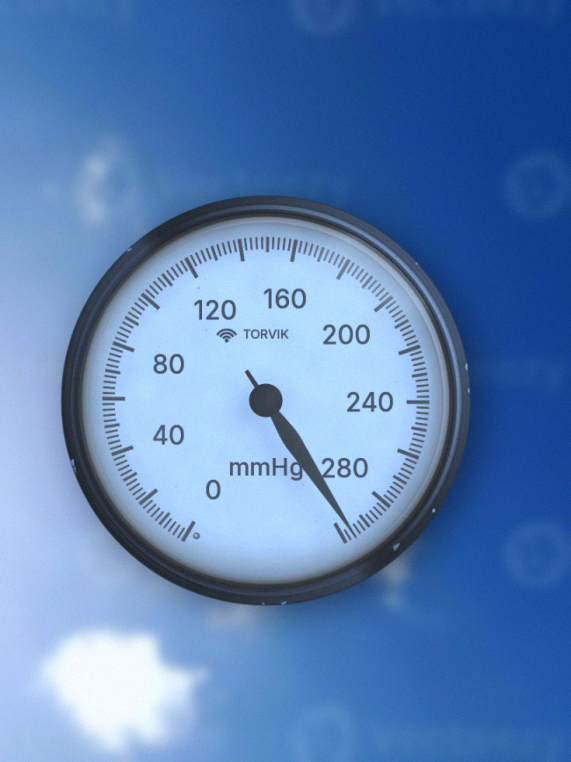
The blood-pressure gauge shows 296 (mmHg)
